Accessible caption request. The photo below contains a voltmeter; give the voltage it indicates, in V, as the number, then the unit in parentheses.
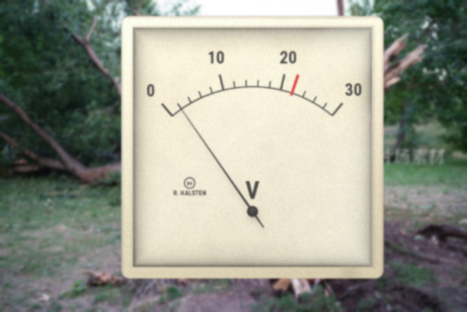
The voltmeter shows 2 (V)
